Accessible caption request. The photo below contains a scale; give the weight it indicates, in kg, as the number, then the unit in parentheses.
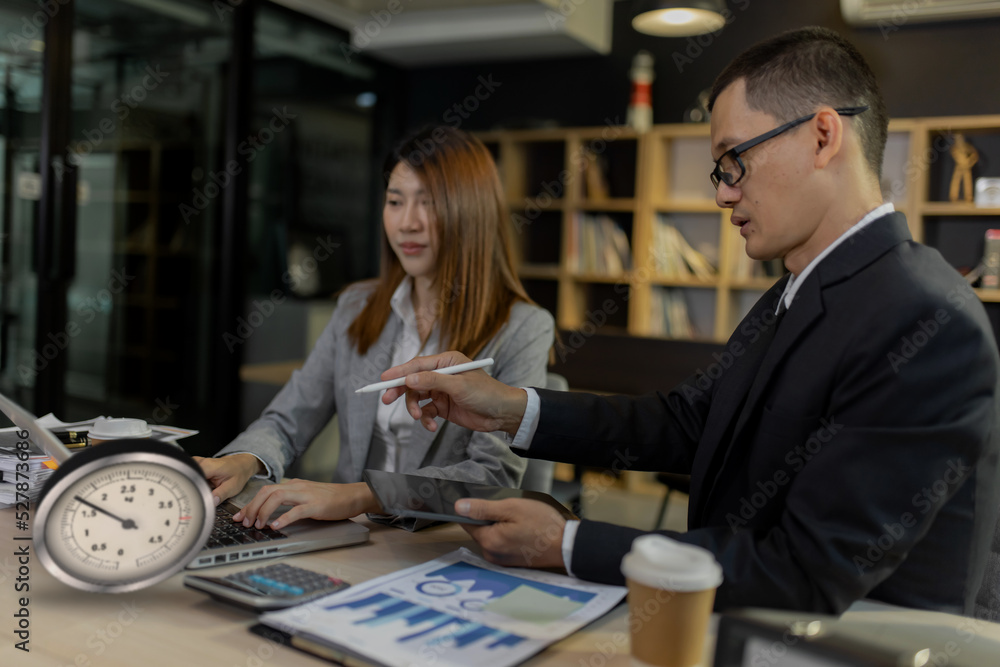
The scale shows 1.75 (kg)
